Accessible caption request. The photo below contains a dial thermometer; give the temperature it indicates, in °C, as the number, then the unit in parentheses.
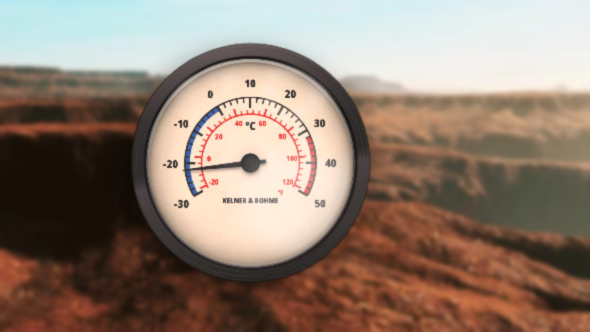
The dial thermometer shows -22 (°C)
